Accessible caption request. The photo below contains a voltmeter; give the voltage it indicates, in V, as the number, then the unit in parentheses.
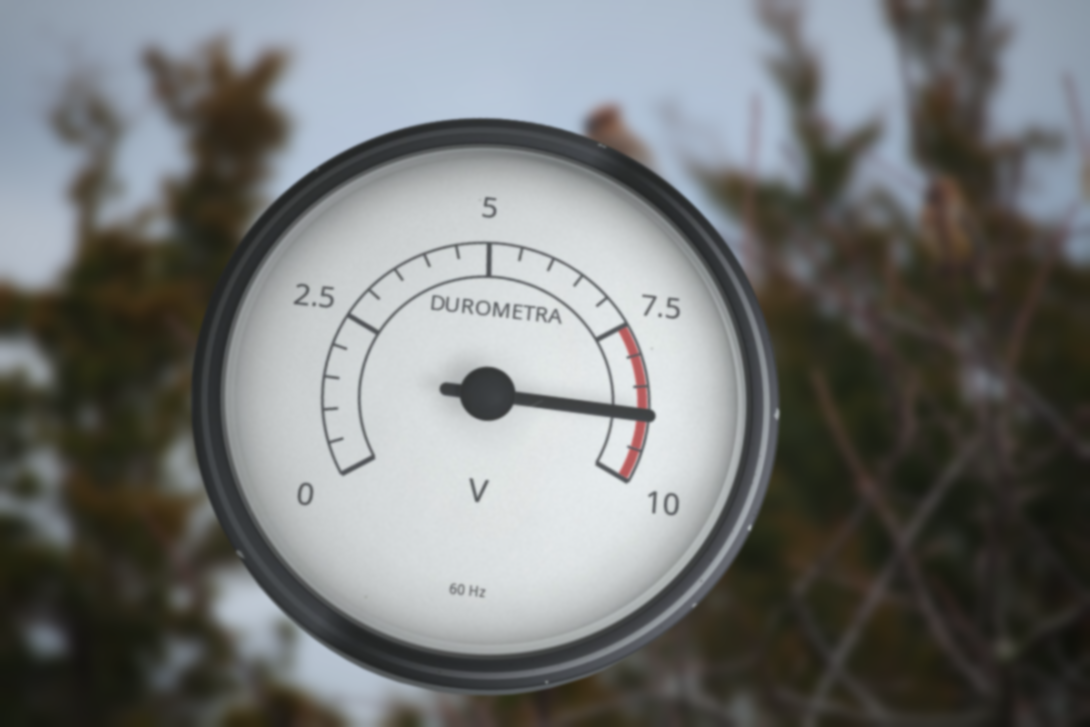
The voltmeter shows 9 (V)
